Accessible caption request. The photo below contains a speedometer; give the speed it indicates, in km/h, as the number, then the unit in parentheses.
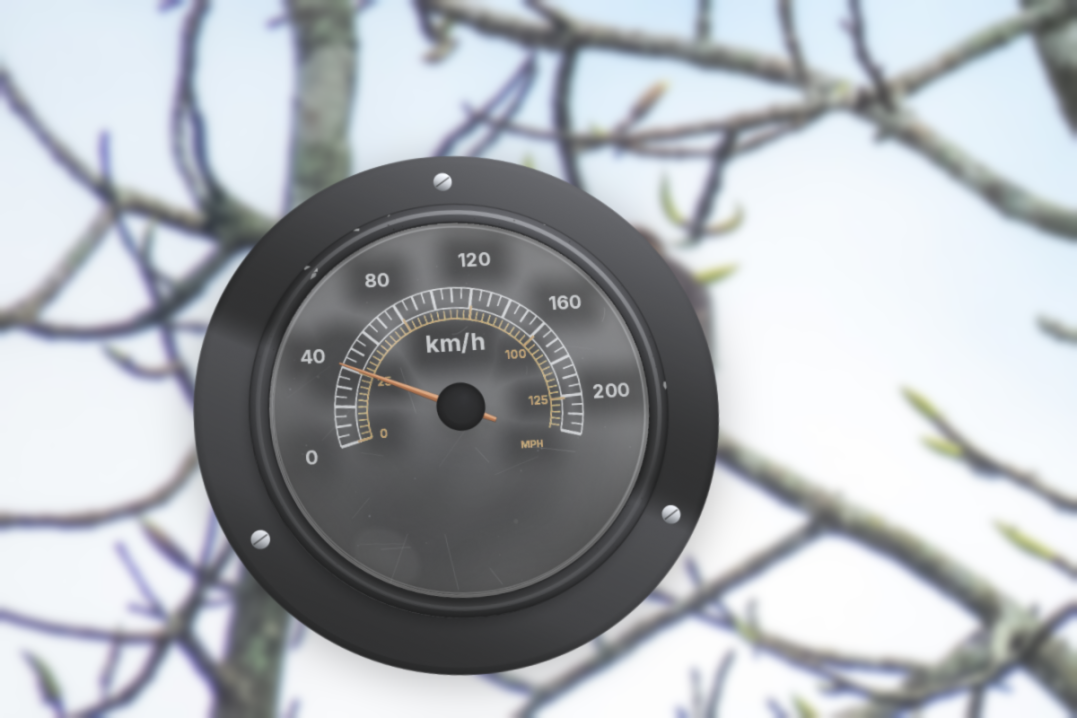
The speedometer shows 40 (km/h)
